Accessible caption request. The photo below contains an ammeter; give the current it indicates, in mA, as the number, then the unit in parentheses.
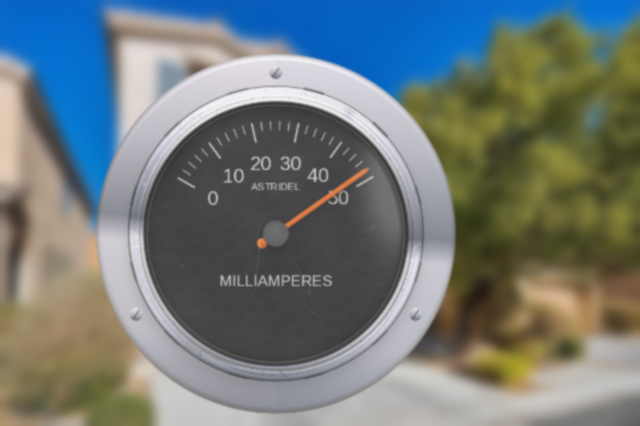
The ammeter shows 48 (mA)
